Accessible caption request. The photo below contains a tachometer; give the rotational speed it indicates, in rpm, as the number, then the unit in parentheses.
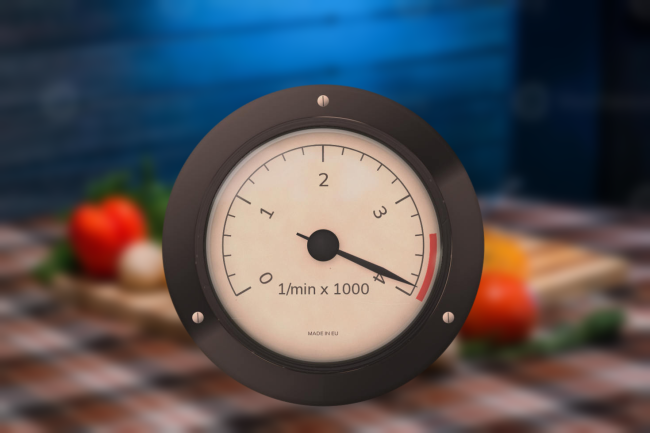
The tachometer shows 3900 (rpm)
